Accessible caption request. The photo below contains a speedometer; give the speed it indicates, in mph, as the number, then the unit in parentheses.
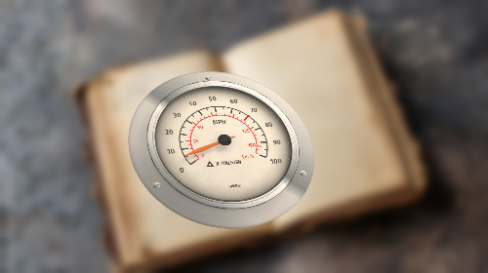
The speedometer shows 5 (mph)
